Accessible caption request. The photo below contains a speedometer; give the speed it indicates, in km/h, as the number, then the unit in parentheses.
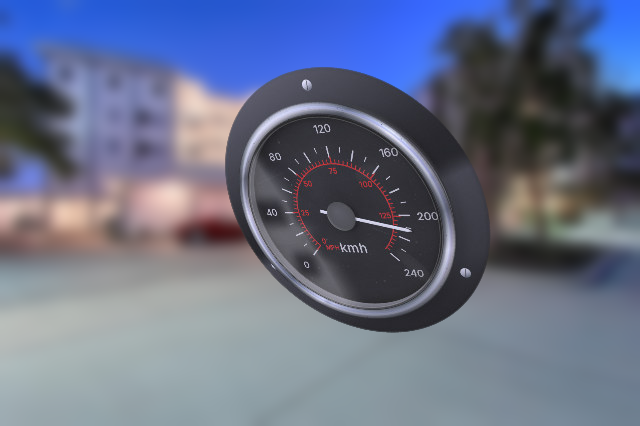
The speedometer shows 210 (km/h)
